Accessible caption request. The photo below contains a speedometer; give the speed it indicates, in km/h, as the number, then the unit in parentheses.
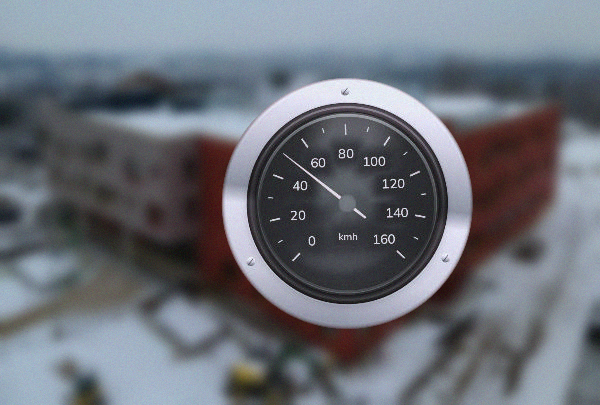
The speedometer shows 50 (km/h)
